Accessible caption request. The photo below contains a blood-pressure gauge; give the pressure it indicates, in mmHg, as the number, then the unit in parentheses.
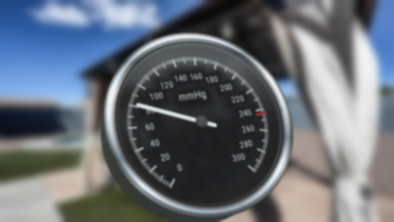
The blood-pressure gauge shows 80 (mmHg)
